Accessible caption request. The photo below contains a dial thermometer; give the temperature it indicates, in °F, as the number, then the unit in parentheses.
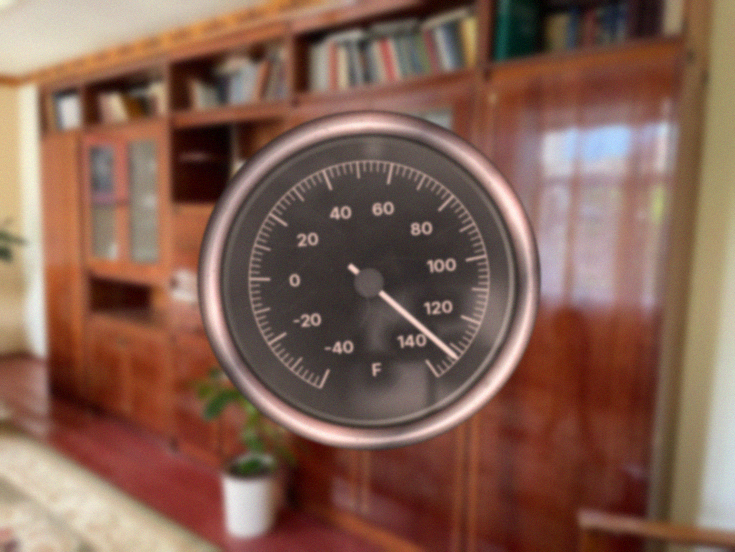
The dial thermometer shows 132 (°F)
